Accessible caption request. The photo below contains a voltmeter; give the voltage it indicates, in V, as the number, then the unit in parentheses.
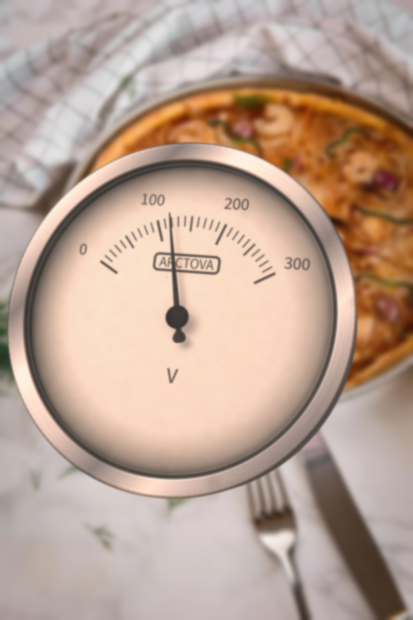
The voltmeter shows 120 (V)
